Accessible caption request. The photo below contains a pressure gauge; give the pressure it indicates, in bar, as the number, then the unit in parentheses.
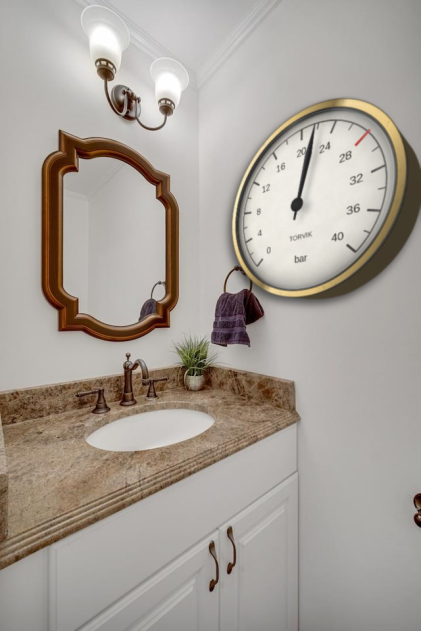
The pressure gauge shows 22 (bar)
